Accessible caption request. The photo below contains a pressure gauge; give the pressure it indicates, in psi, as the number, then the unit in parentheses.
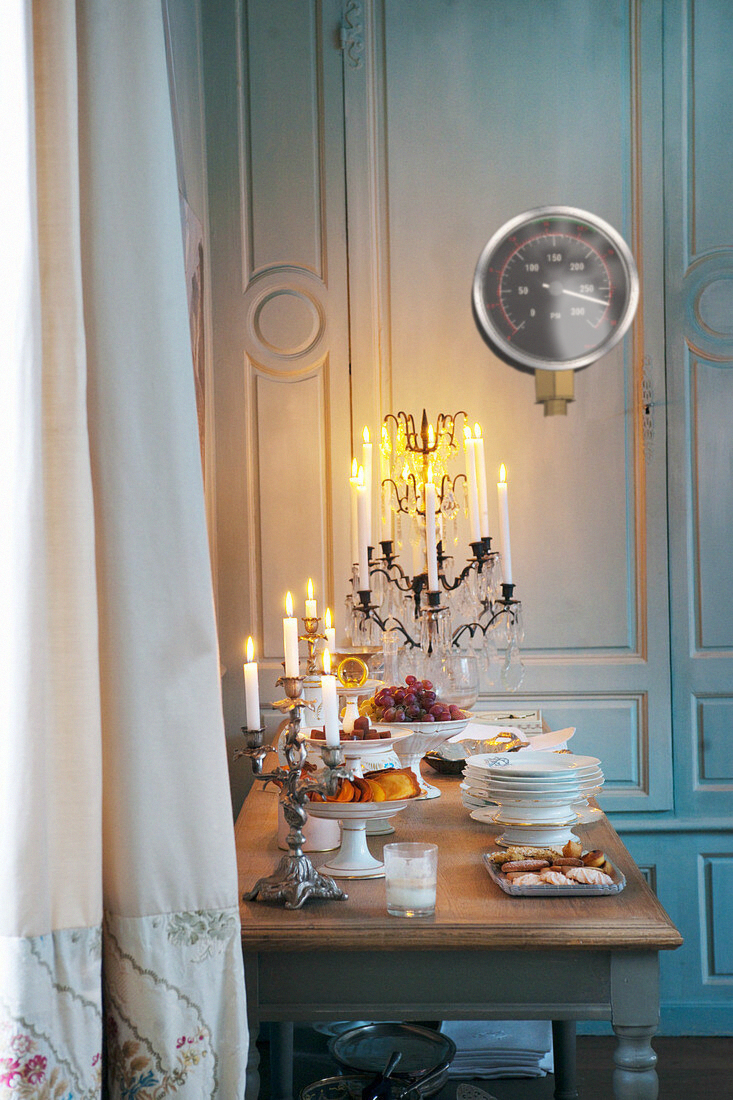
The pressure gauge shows 270 (psi)
